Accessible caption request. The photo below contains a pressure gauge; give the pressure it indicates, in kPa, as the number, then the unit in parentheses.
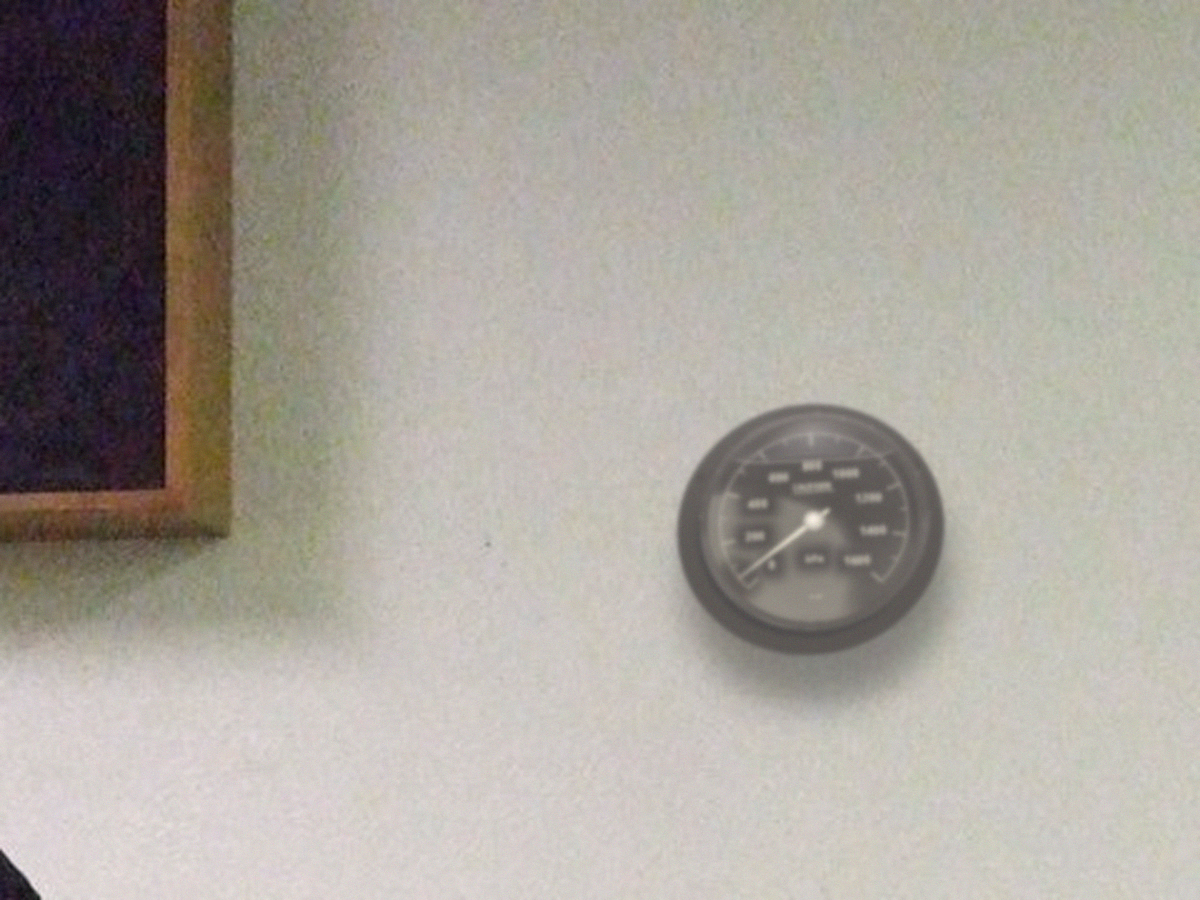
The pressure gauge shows 50 (kPa)
